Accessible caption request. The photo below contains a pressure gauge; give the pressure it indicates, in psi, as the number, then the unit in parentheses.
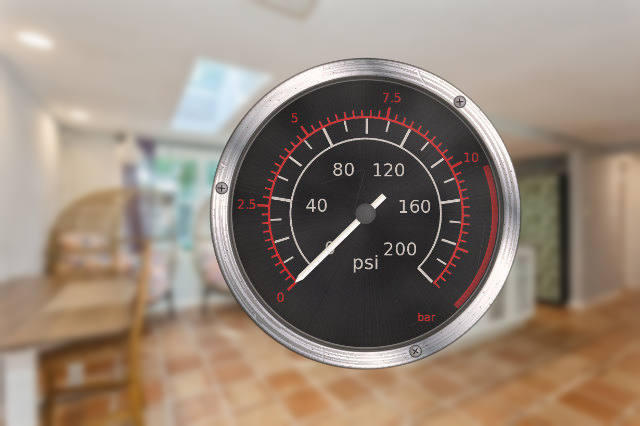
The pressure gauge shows 0 (psi)
